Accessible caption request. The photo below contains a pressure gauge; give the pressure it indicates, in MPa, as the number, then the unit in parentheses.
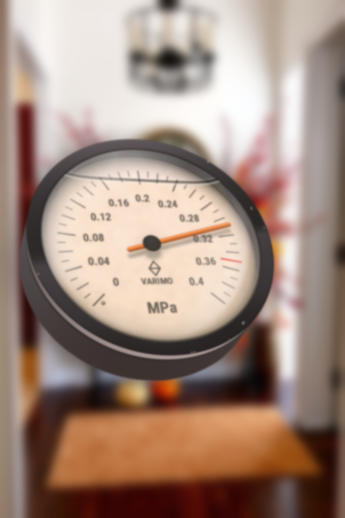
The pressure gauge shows 0.31 (MPa)
